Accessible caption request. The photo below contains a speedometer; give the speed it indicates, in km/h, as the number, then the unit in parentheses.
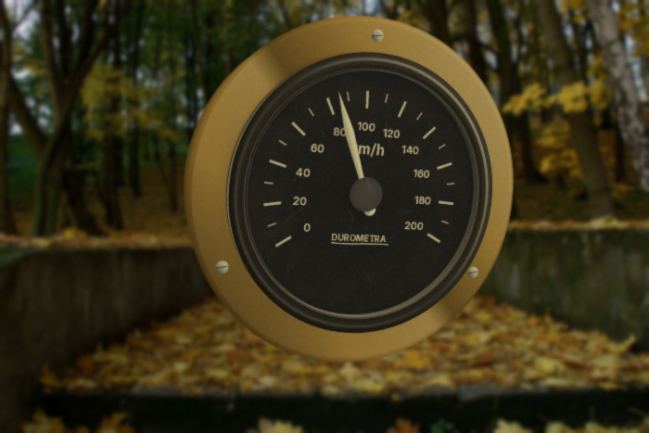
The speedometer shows 85 (km/h)
